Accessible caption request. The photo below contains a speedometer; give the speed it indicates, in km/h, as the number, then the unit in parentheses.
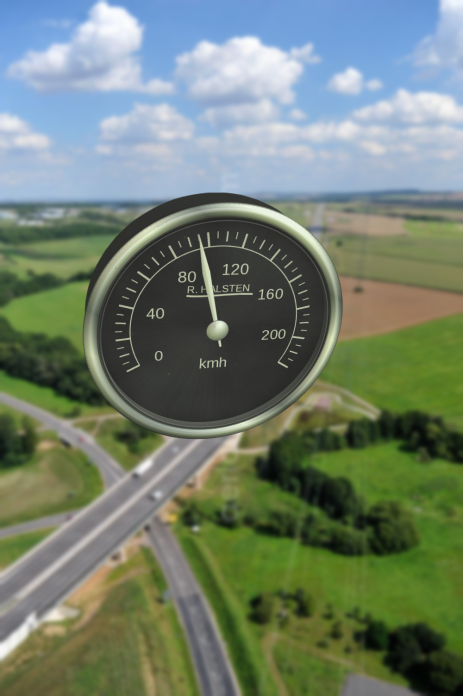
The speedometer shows 95 (km/h)
